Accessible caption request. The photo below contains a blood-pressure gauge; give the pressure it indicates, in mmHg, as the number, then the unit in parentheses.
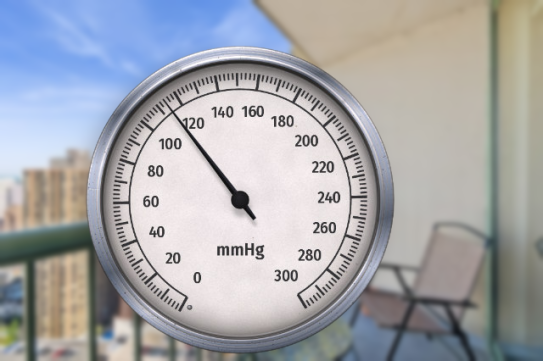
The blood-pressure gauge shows 114 (mmHg)
